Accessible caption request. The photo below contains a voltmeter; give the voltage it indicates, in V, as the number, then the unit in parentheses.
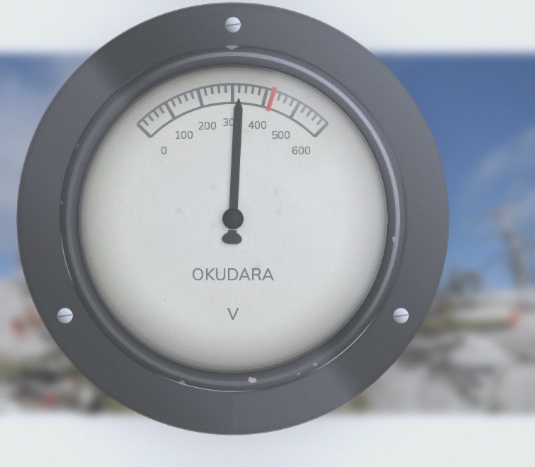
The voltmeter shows 320 (V)
